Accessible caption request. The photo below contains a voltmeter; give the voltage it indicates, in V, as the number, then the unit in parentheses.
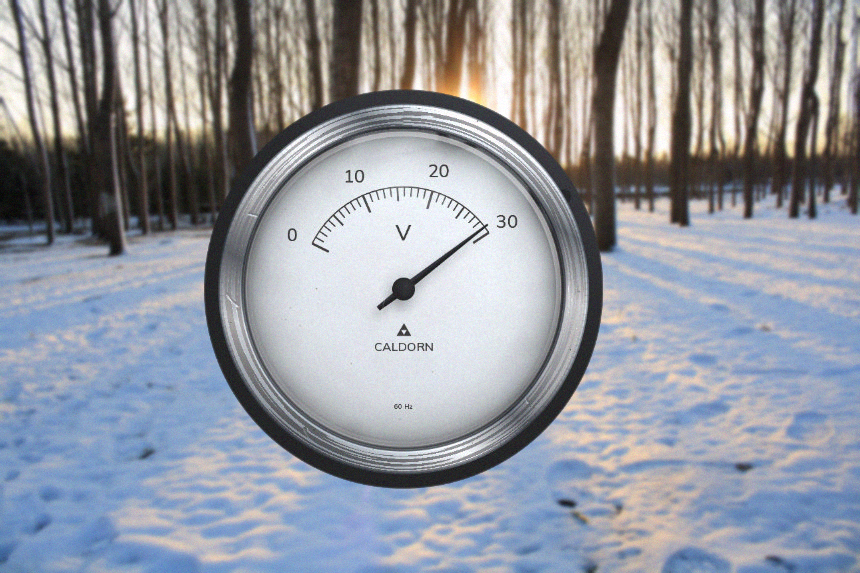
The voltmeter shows 29 (V)
